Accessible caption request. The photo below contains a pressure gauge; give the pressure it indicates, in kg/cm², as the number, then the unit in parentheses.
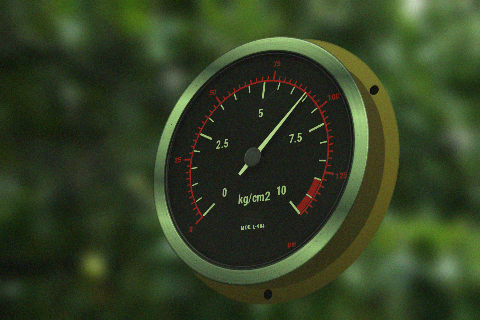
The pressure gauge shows 6.5 (kg/cm²)
